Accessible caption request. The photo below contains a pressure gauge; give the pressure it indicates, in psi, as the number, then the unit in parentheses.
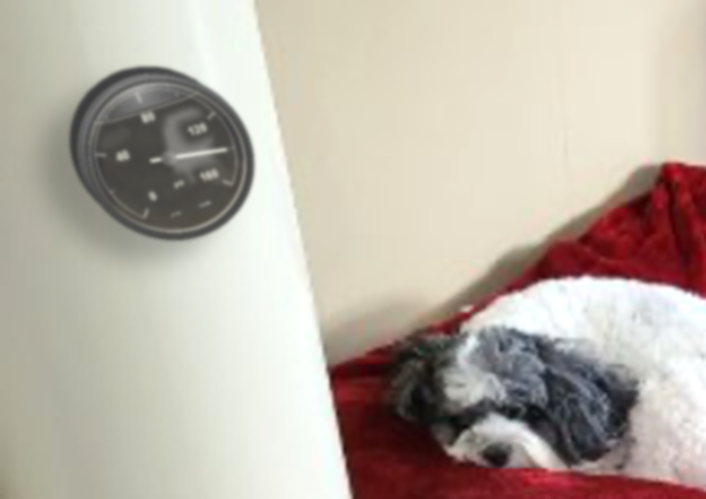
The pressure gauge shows 140 (psi)
